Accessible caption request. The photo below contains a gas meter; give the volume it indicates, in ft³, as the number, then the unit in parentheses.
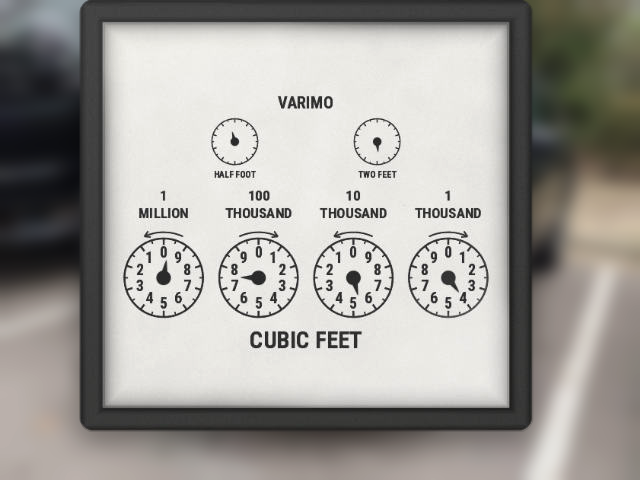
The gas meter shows 975400 (ft³)
